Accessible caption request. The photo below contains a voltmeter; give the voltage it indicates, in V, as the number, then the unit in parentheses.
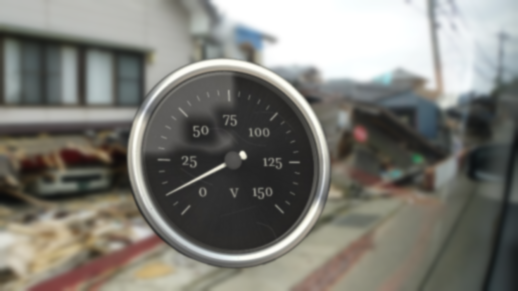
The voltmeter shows 10 (V)
